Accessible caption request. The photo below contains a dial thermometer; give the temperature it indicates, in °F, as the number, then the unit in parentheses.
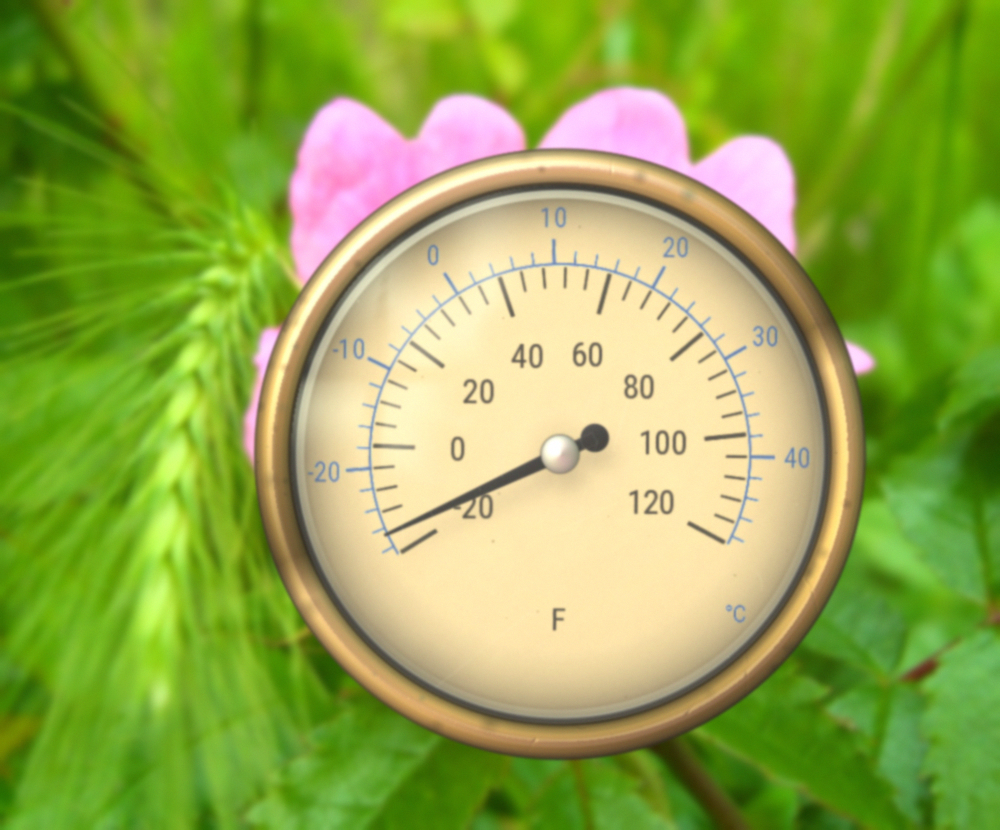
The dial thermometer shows -16 (°F)
